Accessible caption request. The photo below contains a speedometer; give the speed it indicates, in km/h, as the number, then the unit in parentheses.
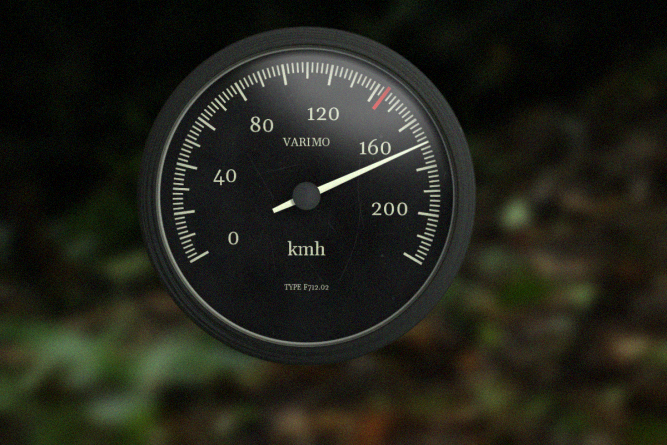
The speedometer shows 170 (km/h)
